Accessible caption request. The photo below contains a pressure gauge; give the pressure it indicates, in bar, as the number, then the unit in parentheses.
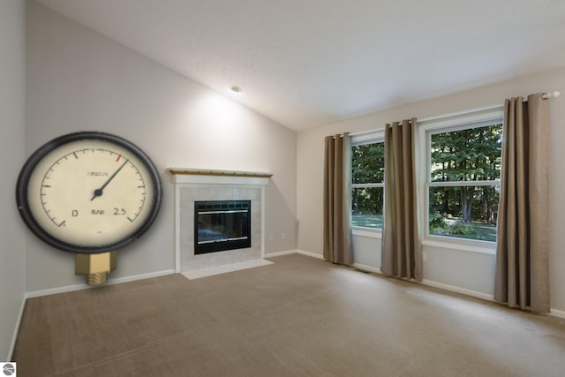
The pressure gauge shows 1.6 (bar)
